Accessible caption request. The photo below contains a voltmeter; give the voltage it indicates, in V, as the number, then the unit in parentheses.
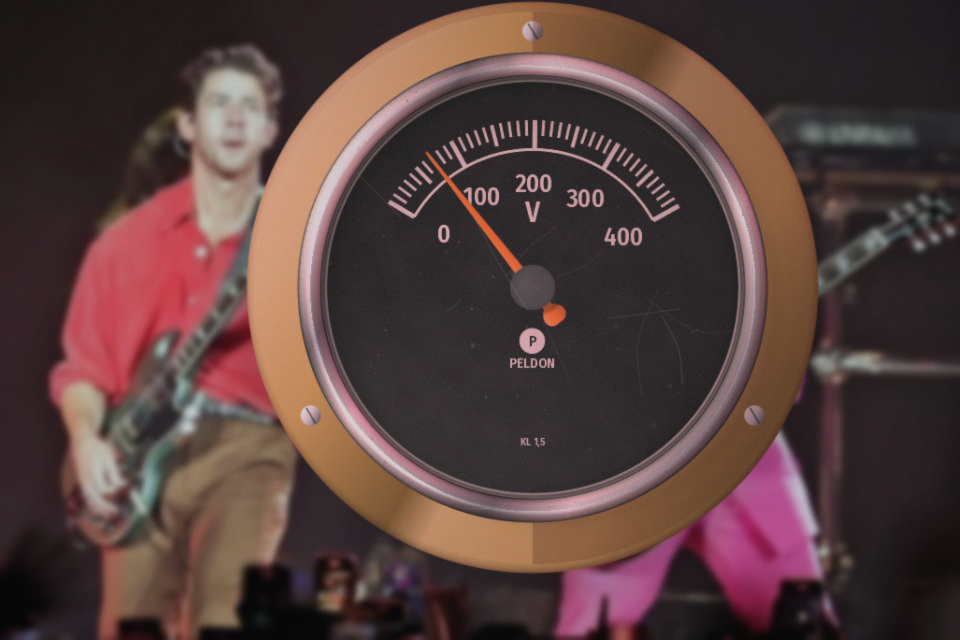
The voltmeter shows 70 (V)
